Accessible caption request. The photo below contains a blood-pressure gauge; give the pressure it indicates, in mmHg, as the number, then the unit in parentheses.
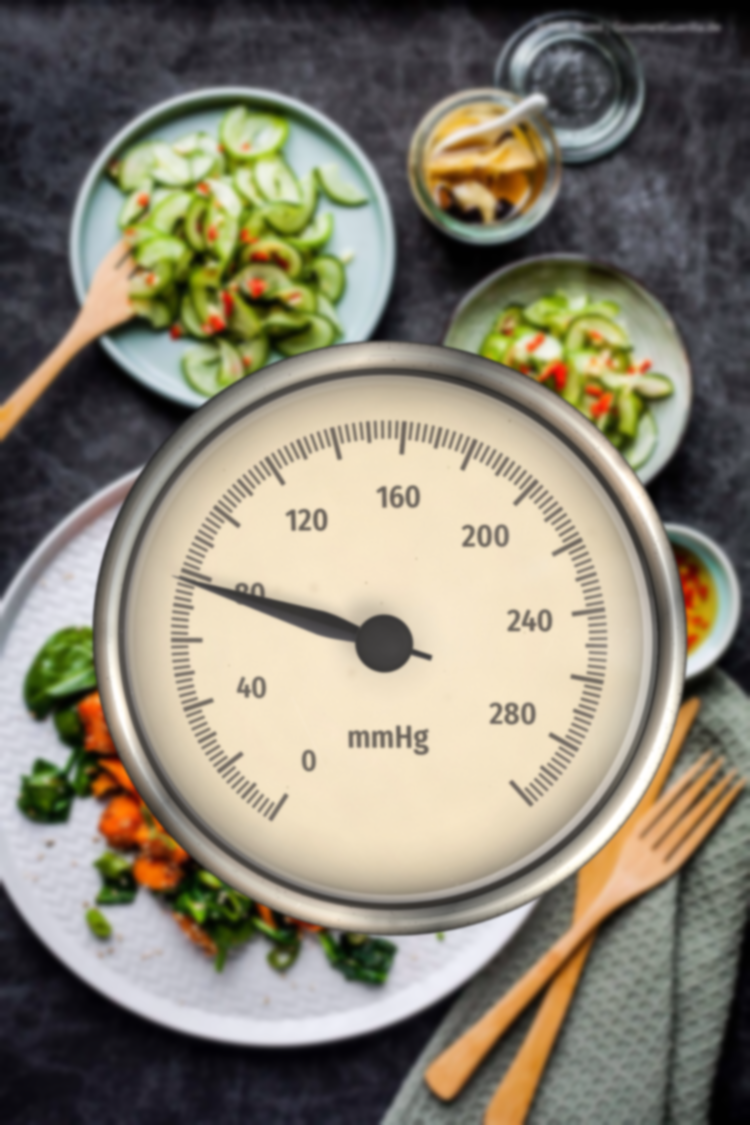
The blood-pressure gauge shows 78 (mmHg)
